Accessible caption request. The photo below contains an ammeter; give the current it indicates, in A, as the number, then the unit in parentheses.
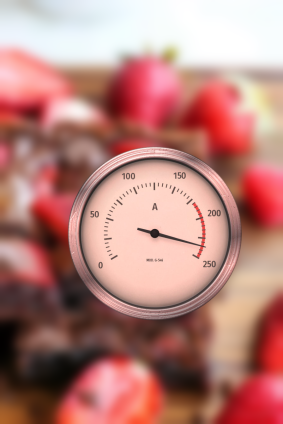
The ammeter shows 235 (A)
